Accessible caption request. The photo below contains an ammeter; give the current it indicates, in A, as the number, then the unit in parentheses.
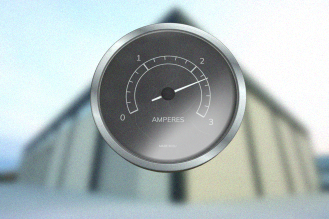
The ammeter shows 2.3 (A)
